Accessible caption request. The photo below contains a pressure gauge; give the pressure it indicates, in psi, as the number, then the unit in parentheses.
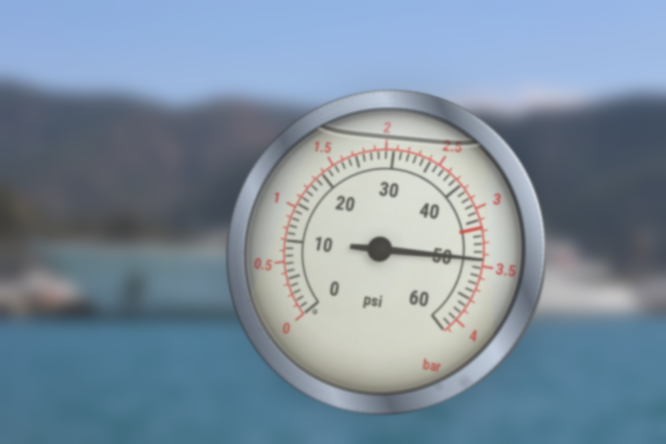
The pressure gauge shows 50 (psi)
